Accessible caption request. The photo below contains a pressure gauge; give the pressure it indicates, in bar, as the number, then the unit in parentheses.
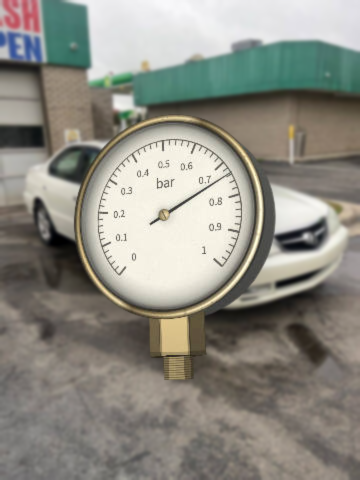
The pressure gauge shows 0.74 (bar)
